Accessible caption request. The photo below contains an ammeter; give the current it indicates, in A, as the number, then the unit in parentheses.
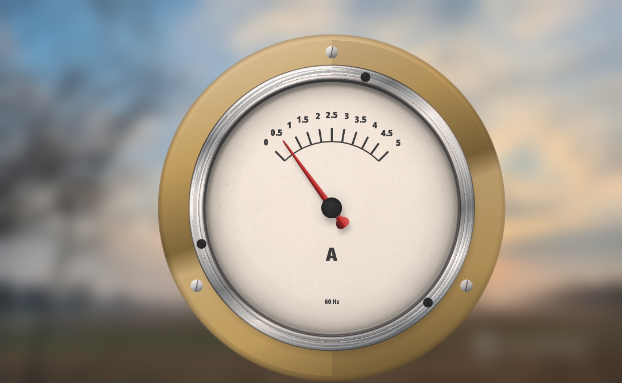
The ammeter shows 0.5 (A)
